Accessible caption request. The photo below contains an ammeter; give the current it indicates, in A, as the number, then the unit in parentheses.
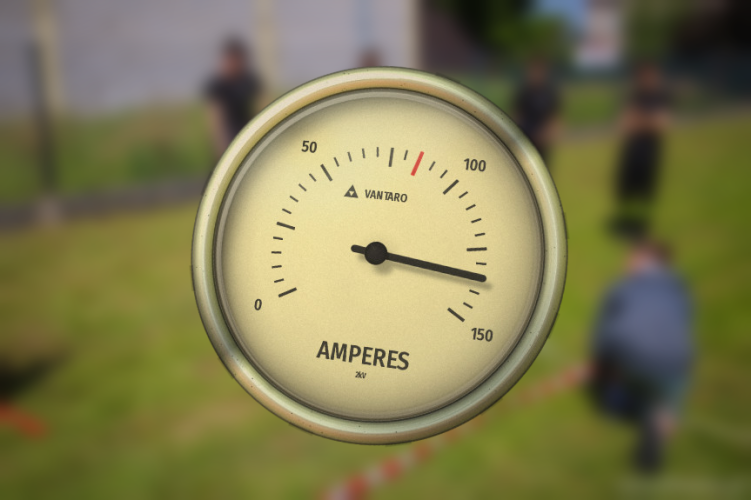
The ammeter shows 135 (A)
